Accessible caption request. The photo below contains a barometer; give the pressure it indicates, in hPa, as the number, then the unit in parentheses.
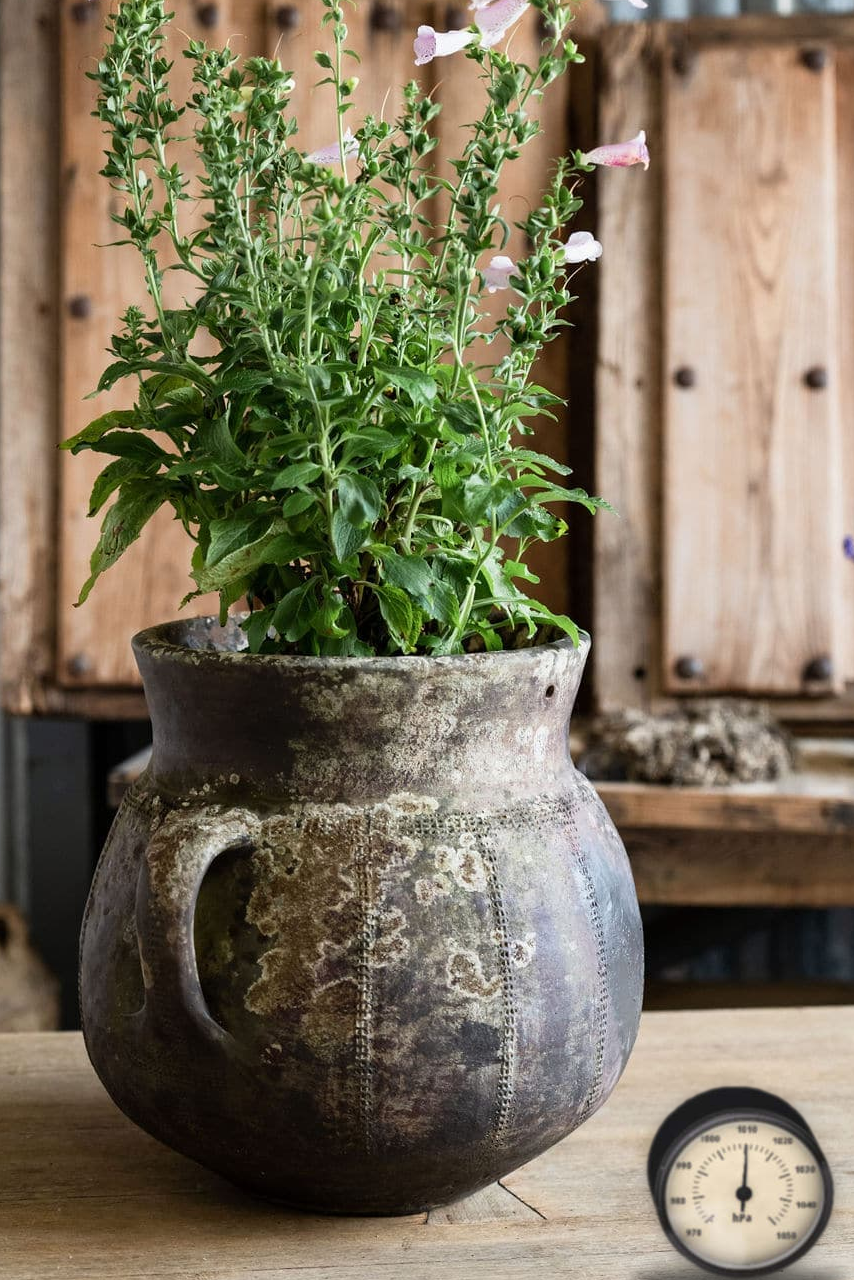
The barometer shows 1010 (hPa)
